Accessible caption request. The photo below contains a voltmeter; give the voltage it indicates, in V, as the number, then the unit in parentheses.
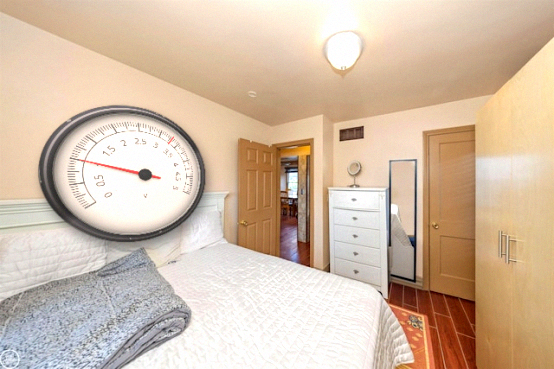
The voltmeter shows 1 (V)
